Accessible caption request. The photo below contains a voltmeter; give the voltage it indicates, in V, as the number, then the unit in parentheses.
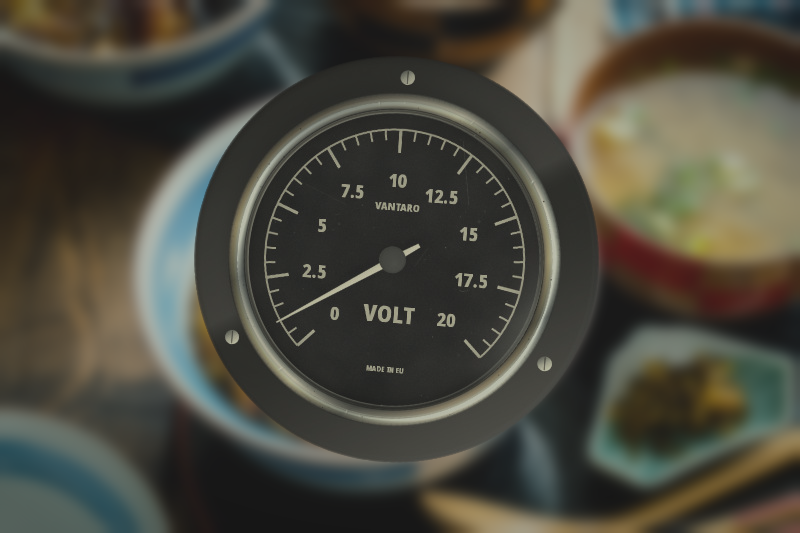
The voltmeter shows 1 (V)
